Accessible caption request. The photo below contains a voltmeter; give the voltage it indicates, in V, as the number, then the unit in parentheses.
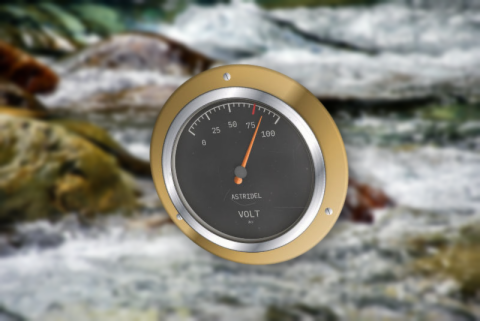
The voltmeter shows 85 (V)
